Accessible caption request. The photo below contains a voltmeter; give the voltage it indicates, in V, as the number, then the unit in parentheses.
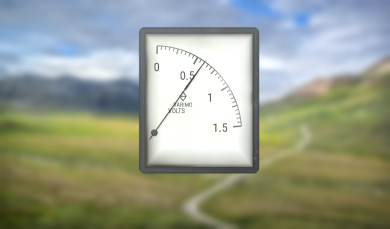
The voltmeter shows 0.6 (V)
